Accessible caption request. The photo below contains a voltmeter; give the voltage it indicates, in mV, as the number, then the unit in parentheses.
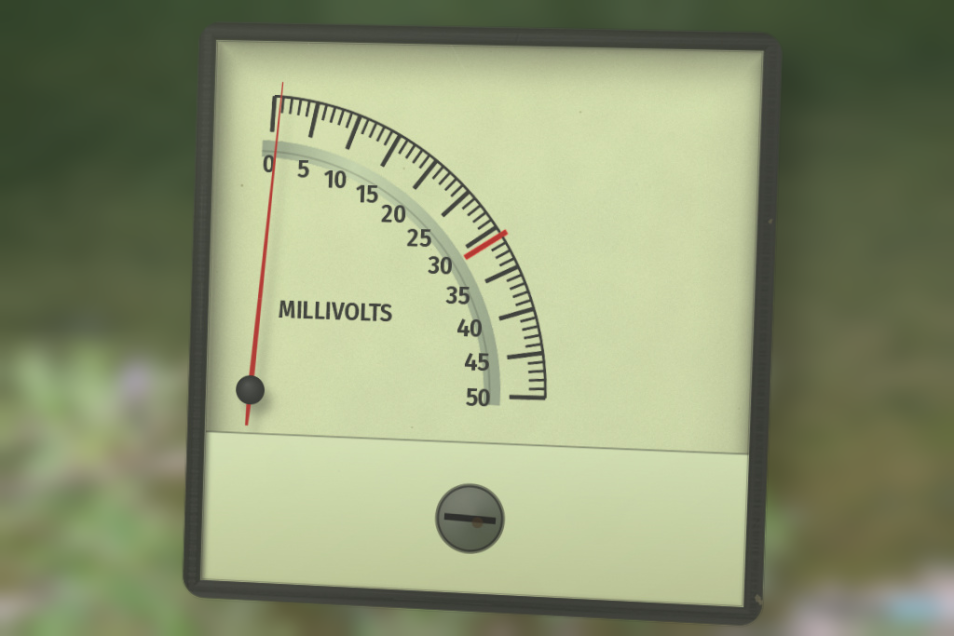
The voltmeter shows 1 (mV)
